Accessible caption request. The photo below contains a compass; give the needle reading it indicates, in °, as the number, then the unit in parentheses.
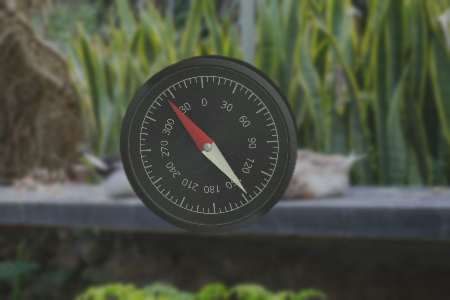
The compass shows 325 (°)
